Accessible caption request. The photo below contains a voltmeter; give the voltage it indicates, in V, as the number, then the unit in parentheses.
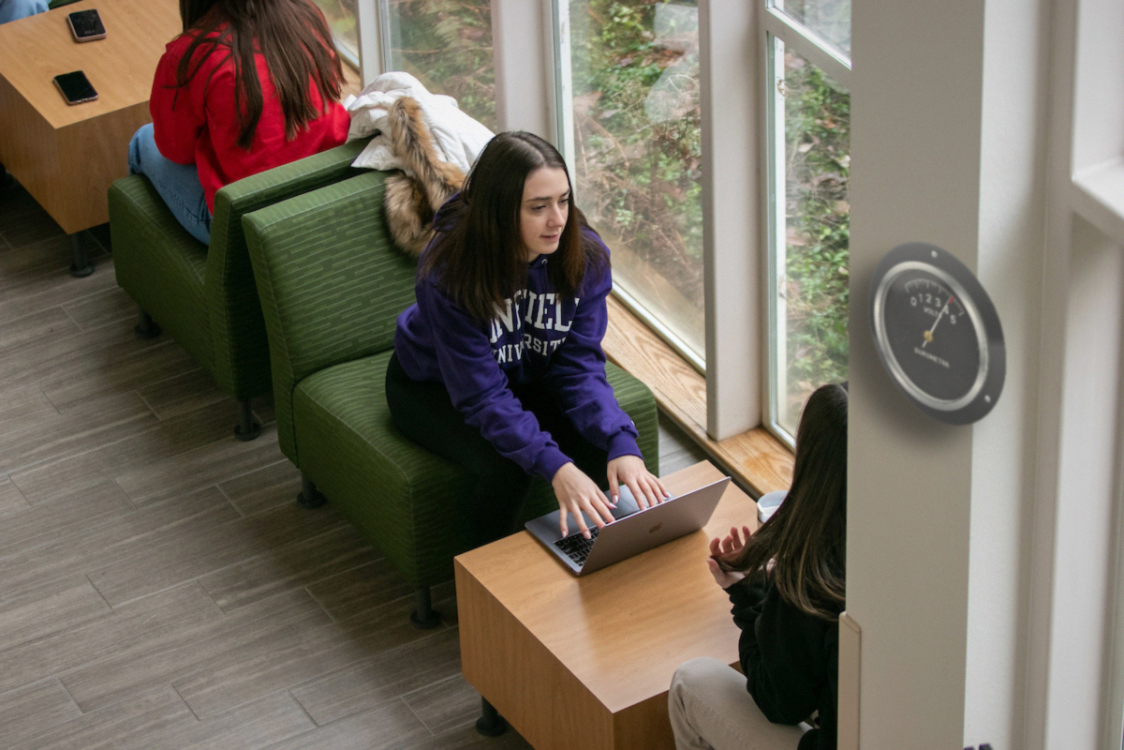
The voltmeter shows 4 (V)
